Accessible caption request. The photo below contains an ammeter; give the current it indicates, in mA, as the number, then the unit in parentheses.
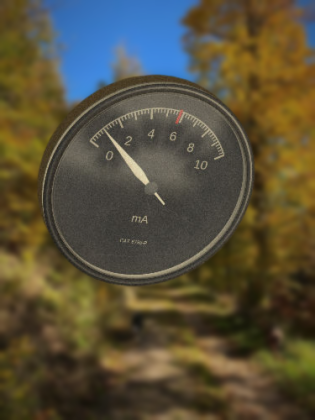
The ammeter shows 1 (mA)
